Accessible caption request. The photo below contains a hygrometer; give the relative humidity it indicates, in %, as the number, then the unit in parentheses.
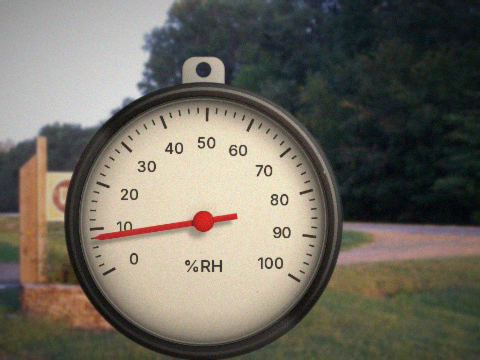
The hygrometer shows 8 (%)
